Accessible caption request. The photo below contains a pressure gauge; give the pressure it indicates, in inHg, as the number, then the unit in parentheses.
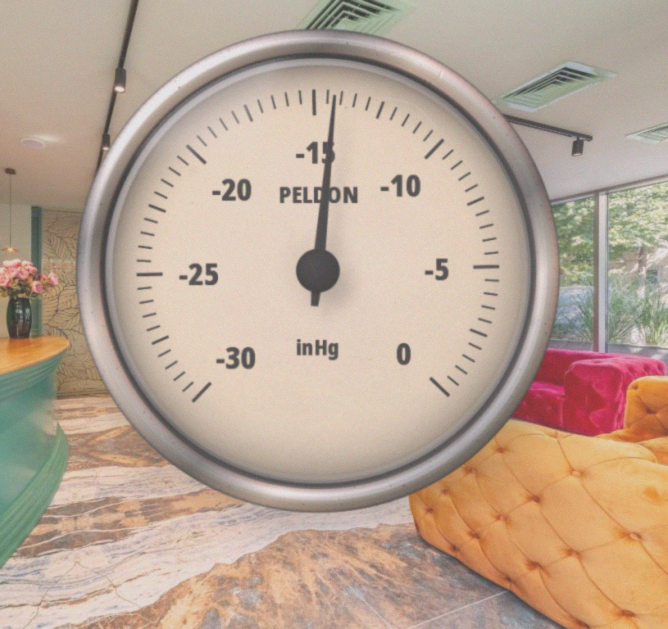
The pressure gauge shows -14.25 (inHg)
